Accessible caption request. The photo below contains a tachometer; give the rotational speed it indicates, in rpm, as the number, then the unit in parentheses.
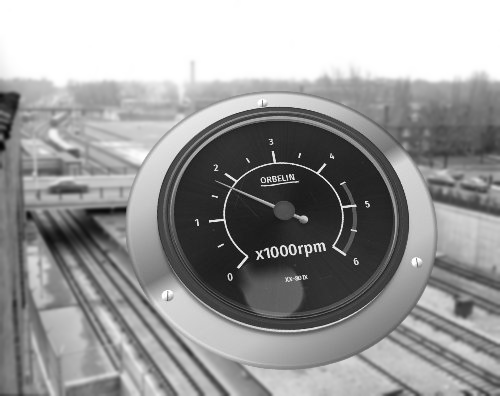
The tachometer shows 1750 (rpm)
